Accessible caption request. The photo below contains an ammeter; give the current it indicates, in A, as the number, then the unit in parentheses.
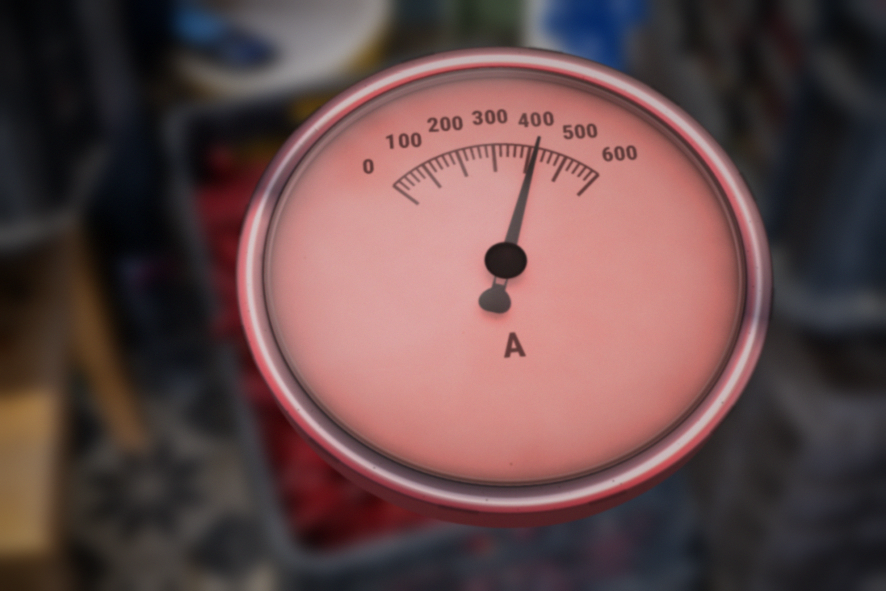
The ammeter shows 420 (A)
